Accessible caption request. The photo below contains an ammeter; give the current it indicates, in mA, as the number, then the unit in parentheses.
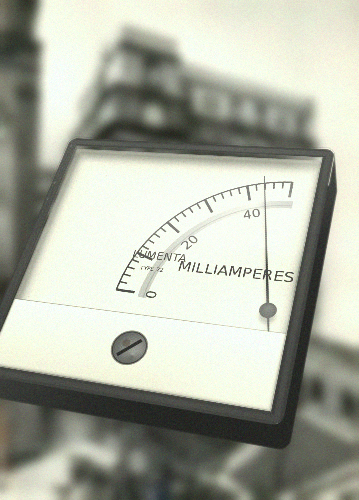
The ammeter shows 44 (mA)
